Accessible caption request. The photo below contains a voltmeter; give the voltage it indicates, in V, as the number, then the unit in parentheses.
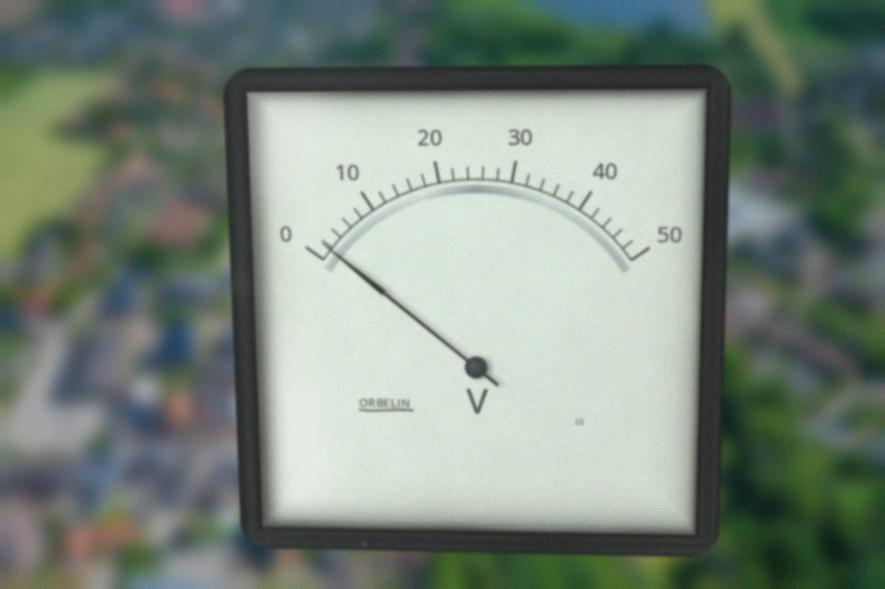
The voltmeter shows 2 (V)
